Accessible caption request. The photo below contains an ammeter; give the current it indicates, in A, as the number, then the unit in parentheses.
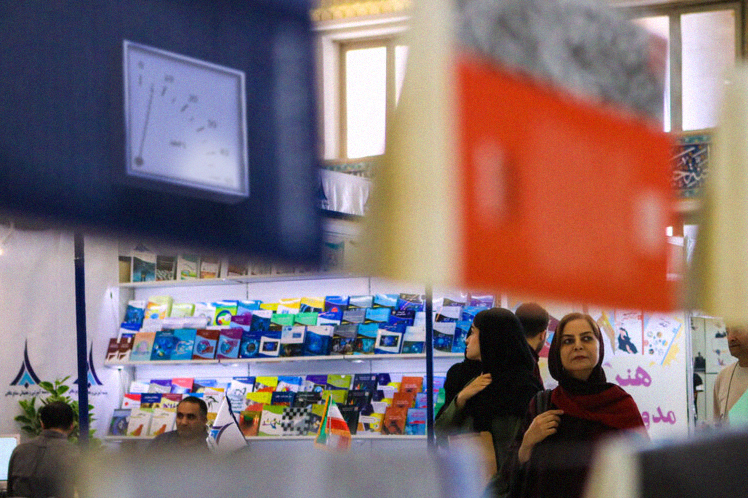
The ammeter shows 5 (A)
